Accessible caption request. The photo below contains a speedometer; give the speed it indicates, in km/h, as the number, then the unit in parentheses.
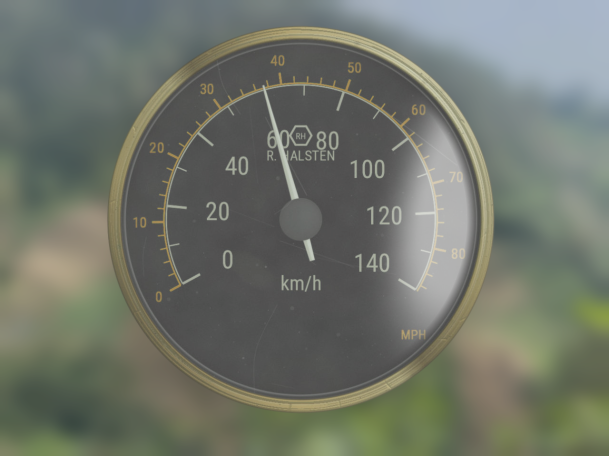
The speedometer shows 60 (km/h)
